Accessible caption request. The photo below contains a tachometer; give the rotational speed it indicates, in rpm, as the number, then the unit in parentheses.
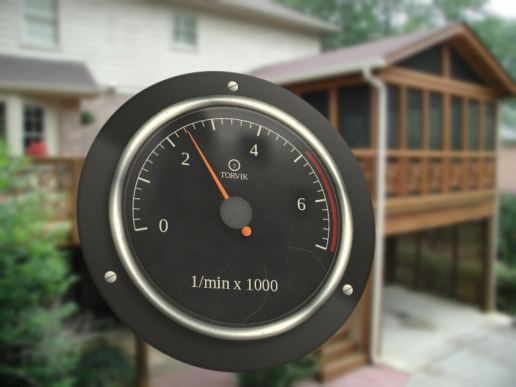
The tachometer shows 2400 (rpm)
